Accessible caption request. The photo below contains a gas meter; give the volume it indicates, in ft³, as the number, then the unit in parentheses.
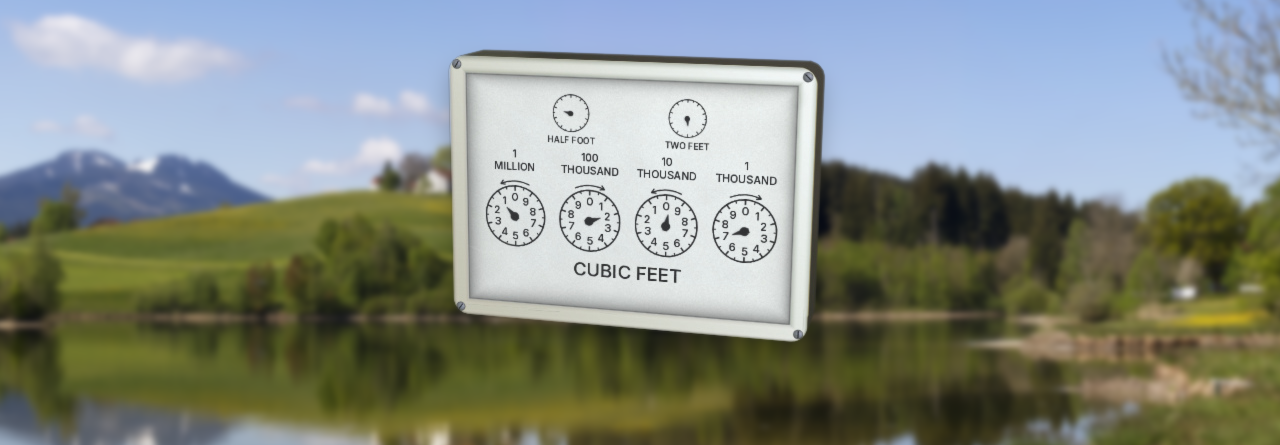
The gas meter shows 119700 (ft³)
